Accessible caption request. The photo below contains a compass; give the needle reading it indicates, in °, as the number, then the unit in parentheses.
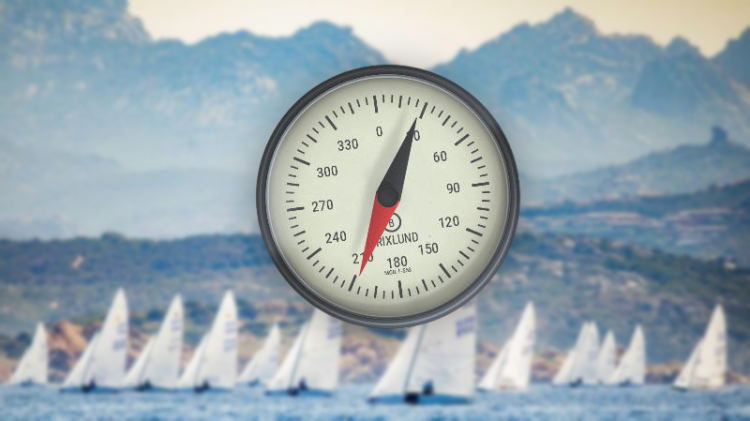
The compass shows 207.5 (°)
